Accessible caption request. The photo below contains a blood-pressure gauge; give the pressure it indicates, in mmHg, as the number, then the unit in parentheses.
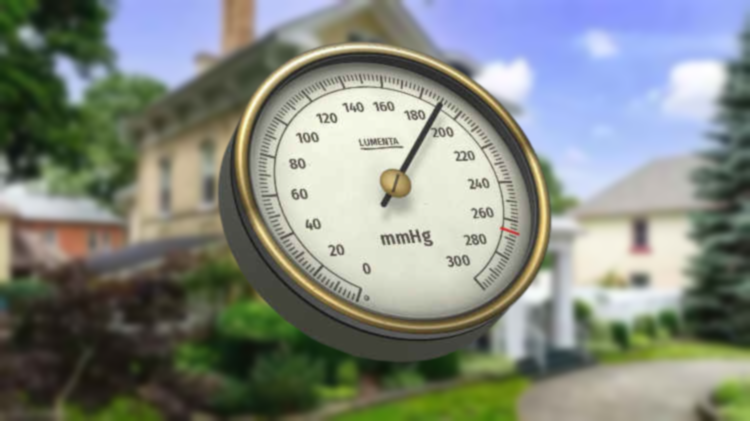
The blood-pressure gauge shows 190 (mmHg)
